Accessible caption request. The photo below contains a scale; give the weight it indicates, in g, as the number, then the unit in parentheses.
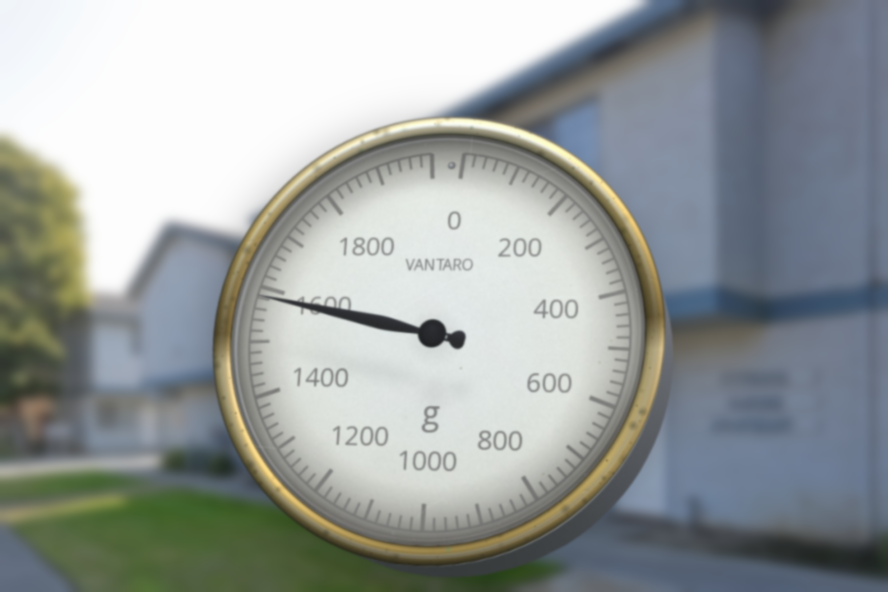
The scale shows 1580 (g)
